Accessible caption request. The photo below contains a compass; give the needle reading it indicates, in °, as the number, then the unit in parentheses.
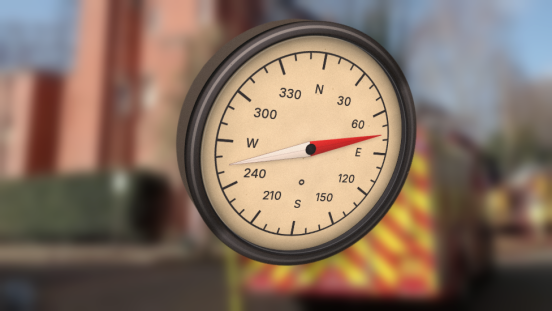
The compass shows 75 (°)
